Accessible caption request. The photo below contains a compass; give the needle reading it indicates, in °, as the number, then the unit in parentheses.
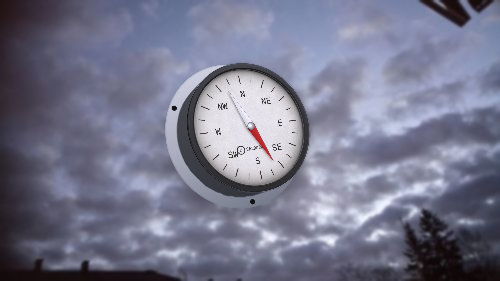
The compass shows 157.5 (°)
